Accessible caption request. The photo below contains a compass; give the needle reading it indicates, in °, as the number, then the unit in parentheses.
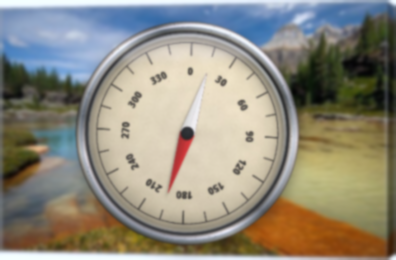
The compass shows 195 (°)
